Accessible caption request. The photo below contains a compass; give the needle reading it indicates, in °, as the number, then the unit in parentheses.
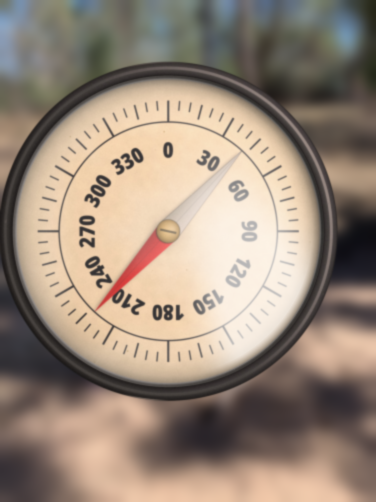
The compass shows 222.5 (°)
